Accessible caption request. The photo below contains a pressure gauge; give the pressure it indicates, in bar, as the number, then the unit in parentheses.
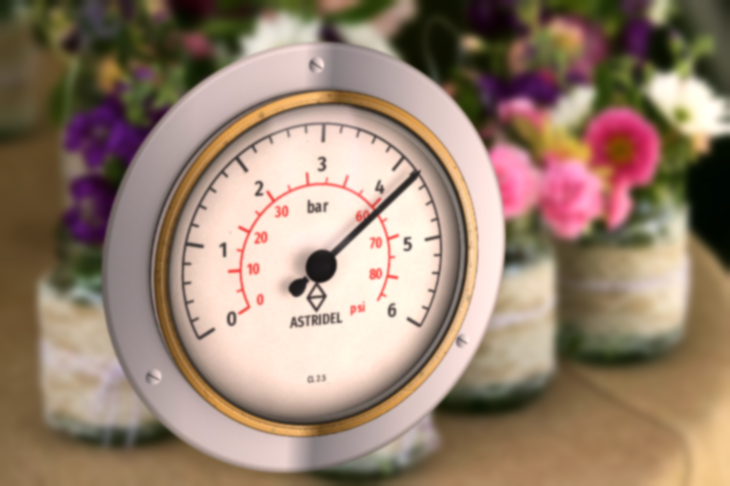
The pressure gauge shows 4.2 (bar)
